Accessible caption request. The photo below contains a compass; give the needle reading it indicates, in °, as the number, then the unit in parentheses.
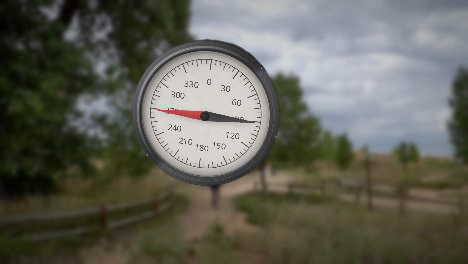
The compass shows 270 (°)
